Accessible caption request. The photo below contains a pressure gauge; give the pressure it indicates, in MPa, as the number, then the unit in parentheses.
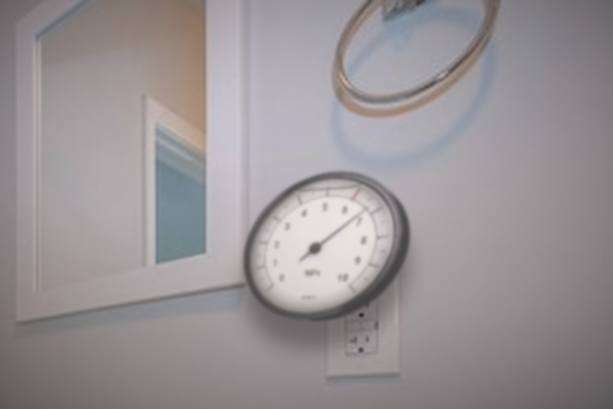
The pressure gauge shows 6.75 (MPa)
